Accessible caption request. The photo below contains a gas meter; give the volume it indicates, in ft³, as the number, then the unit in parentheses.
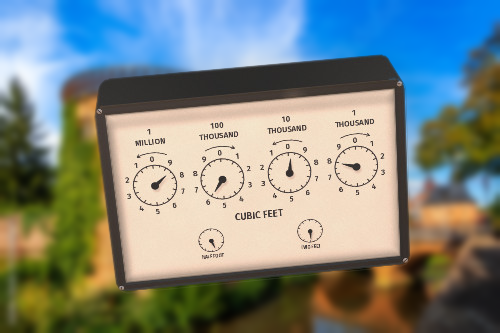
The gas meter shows 859800 (ft³)
